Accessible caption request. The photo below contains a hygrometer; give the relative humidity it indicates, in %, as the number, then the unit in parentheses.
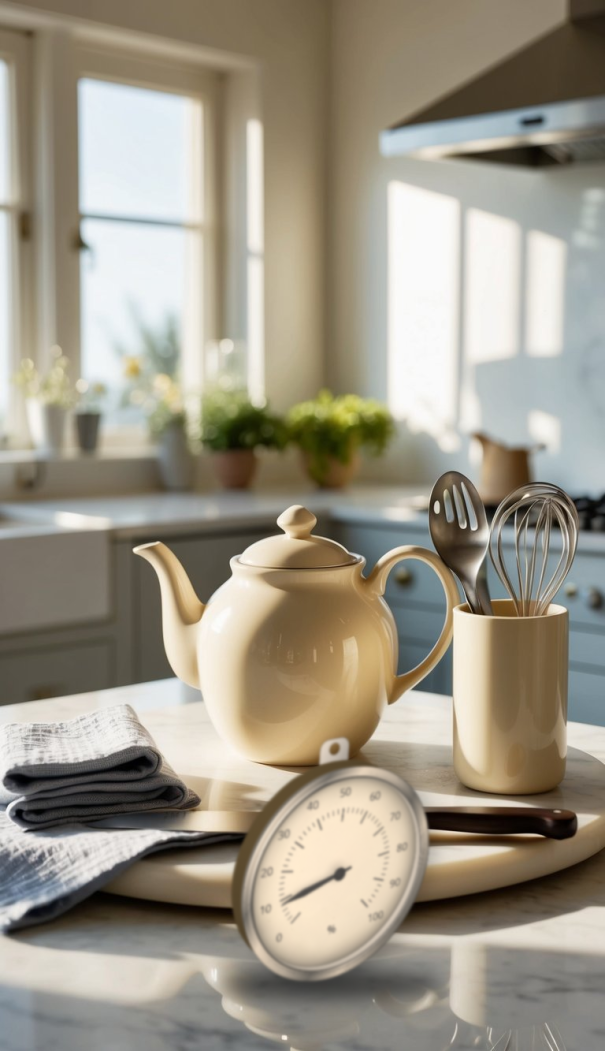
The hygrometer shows 10 (%)
